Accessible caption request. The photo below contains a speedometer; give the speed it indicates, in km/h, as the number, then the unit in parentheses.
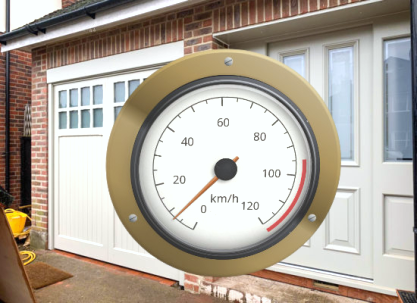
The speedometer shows 7.5 (km/h)
